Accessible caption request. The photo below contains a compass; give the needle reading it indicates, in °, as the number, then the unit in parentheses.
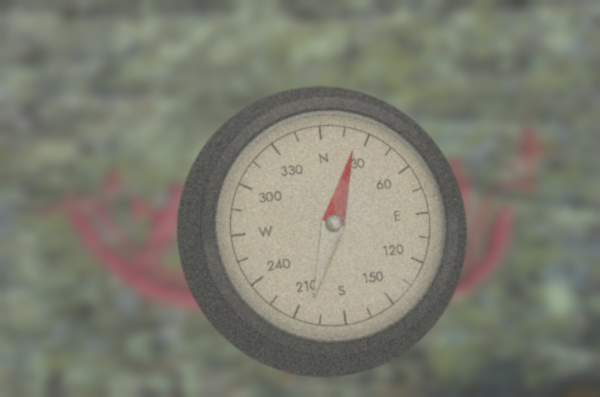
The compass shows 22.5 (°)
